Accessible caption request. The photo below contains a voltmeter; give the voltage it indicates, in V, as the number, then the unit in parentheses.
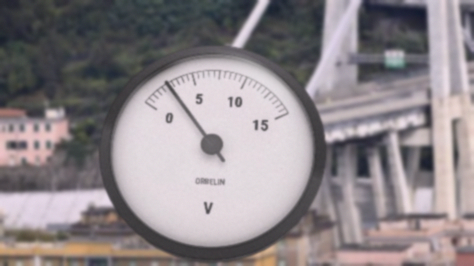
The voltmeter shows 2.5 (V)
